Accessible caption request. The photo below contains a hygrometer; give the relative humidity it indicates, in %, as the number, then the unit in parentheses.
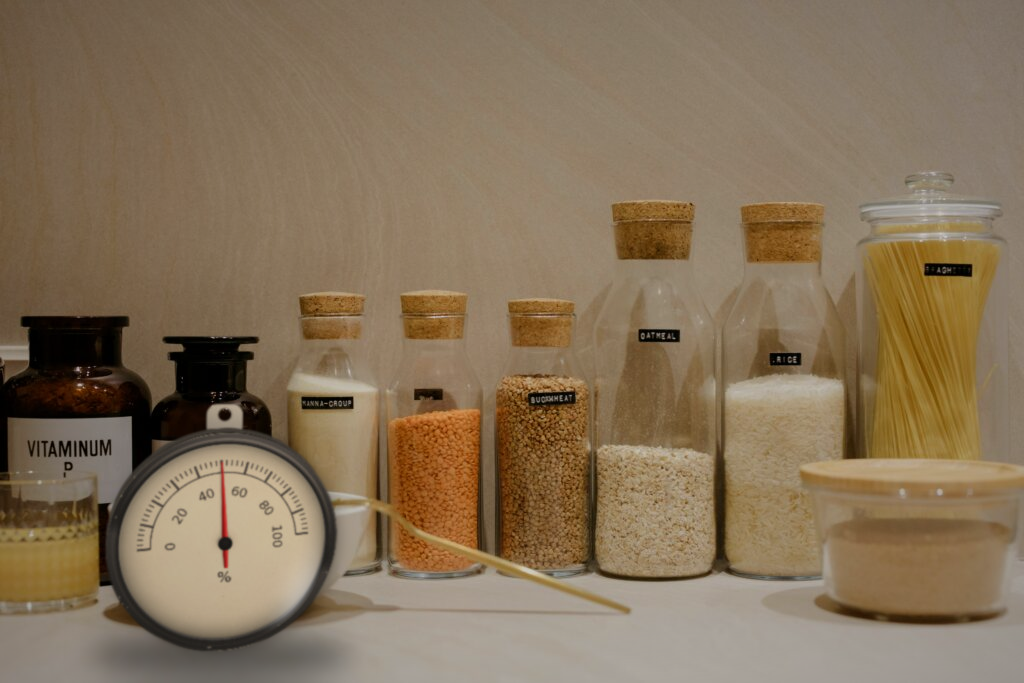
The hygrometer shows 50 (%)
